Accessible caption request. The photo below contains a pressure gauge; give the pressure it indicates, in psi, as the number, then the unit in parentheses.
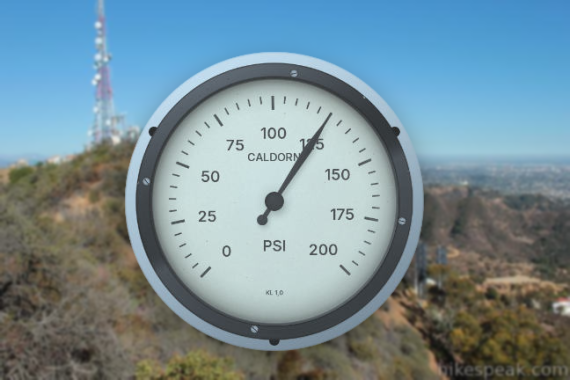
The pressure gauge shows 125 (psi)
